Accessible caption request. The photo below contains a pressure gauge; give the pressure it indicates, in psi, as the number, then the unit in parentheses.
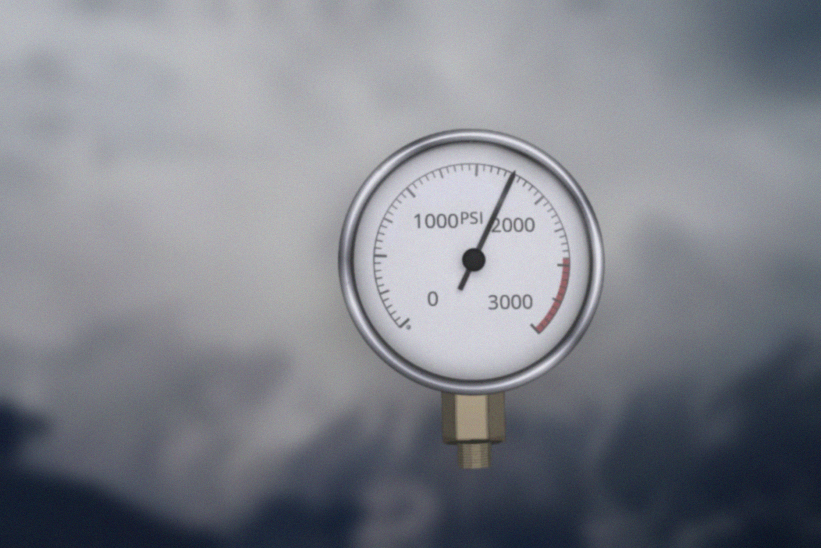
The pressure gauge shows 1750 (psi)
